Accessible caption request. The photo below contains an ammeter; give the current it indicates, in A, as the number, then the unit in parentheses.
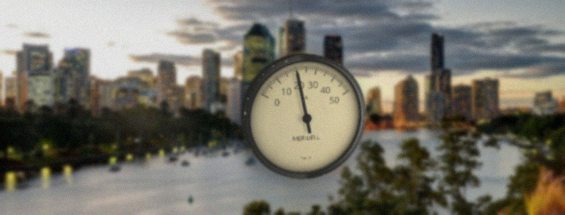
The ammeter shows 20 (A)
